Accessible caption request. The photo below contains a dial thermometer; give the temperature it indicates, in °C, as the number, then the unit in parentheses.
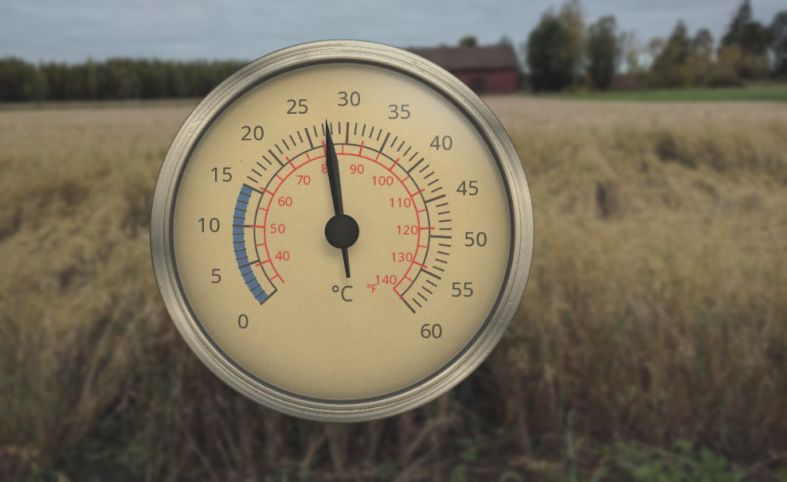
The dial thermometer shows 27.5 (°C)
